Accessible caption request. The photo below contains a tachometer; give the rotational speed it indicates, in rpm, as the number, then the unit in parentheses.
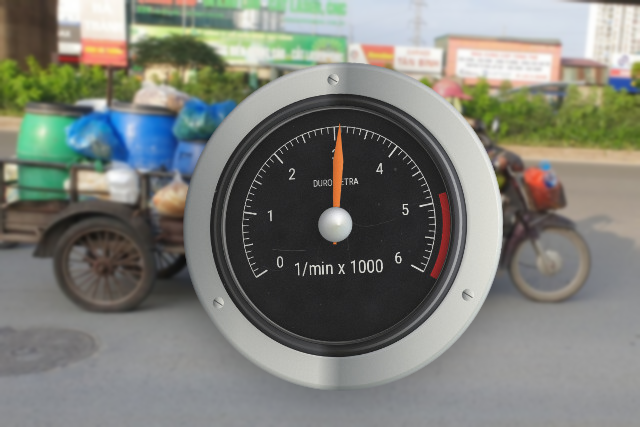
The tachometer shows 3100 (rpm)
